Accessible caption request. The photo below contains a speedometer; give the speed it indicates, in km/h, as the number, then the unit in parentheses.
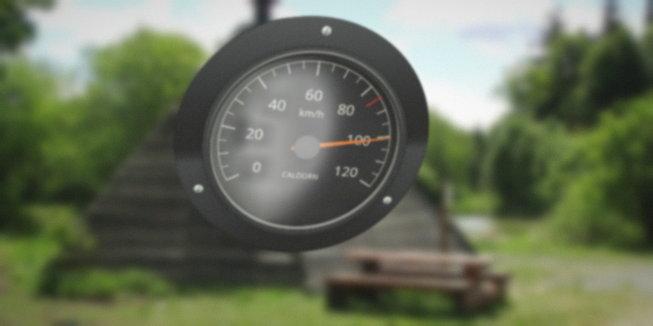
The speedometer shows 100 (km/h)
